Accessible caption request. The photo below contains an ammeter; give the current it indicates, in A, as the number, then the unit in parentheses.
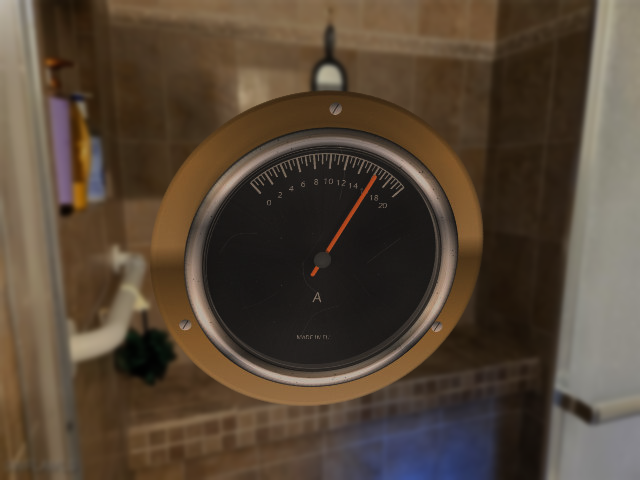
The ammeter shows 16 (A)
